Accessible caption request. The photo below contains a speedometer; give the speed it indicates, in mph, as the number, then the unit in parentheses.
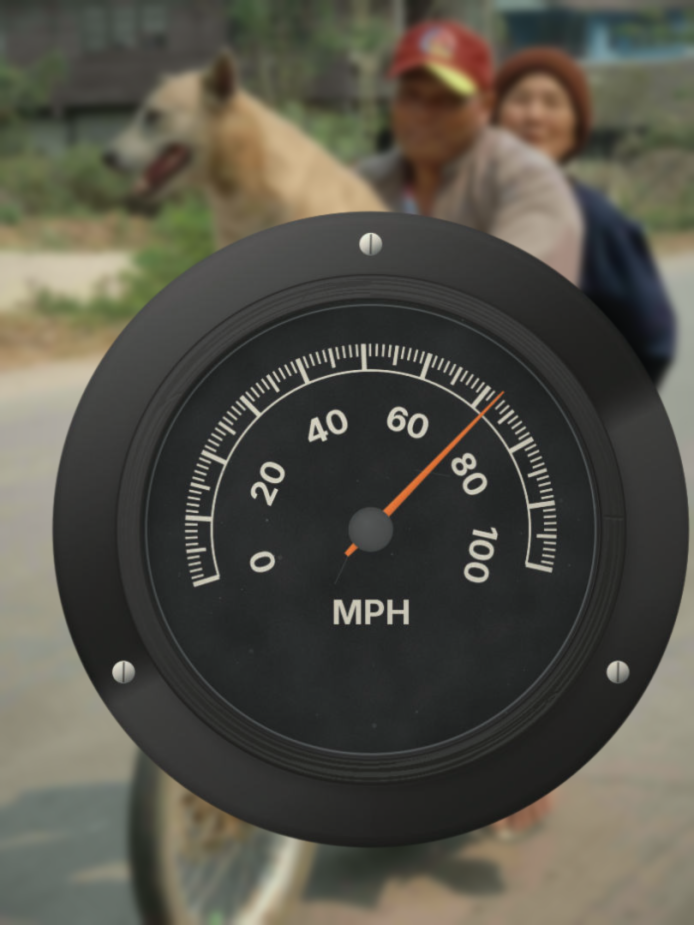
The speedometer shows 72 (mph)
